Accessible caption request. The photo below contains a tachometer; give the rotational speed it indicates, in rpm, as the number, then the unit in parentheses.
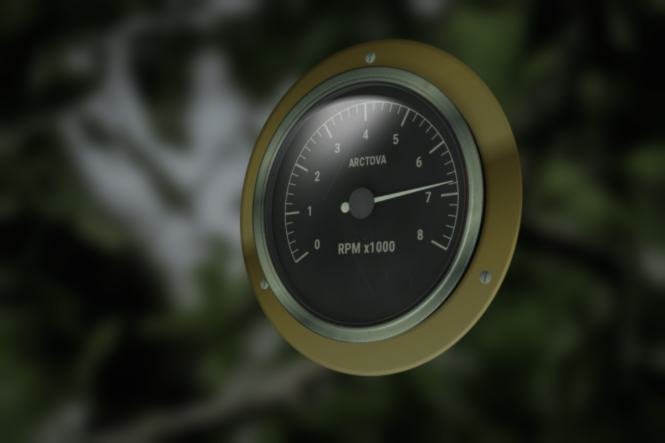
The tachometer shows 6800 (rpm)
